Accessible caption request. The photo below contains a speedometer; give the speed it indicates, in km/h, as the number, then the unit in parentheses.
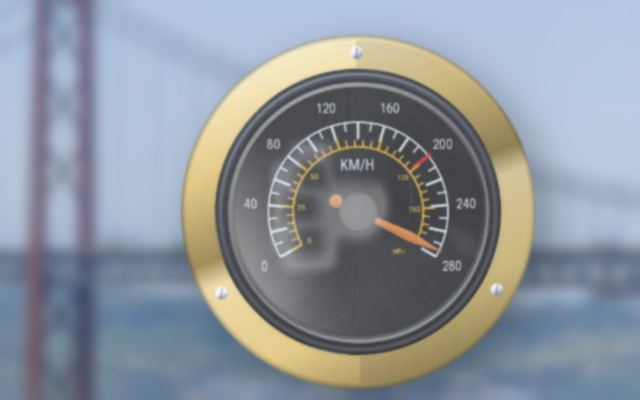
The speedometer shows 275 (km/h)
